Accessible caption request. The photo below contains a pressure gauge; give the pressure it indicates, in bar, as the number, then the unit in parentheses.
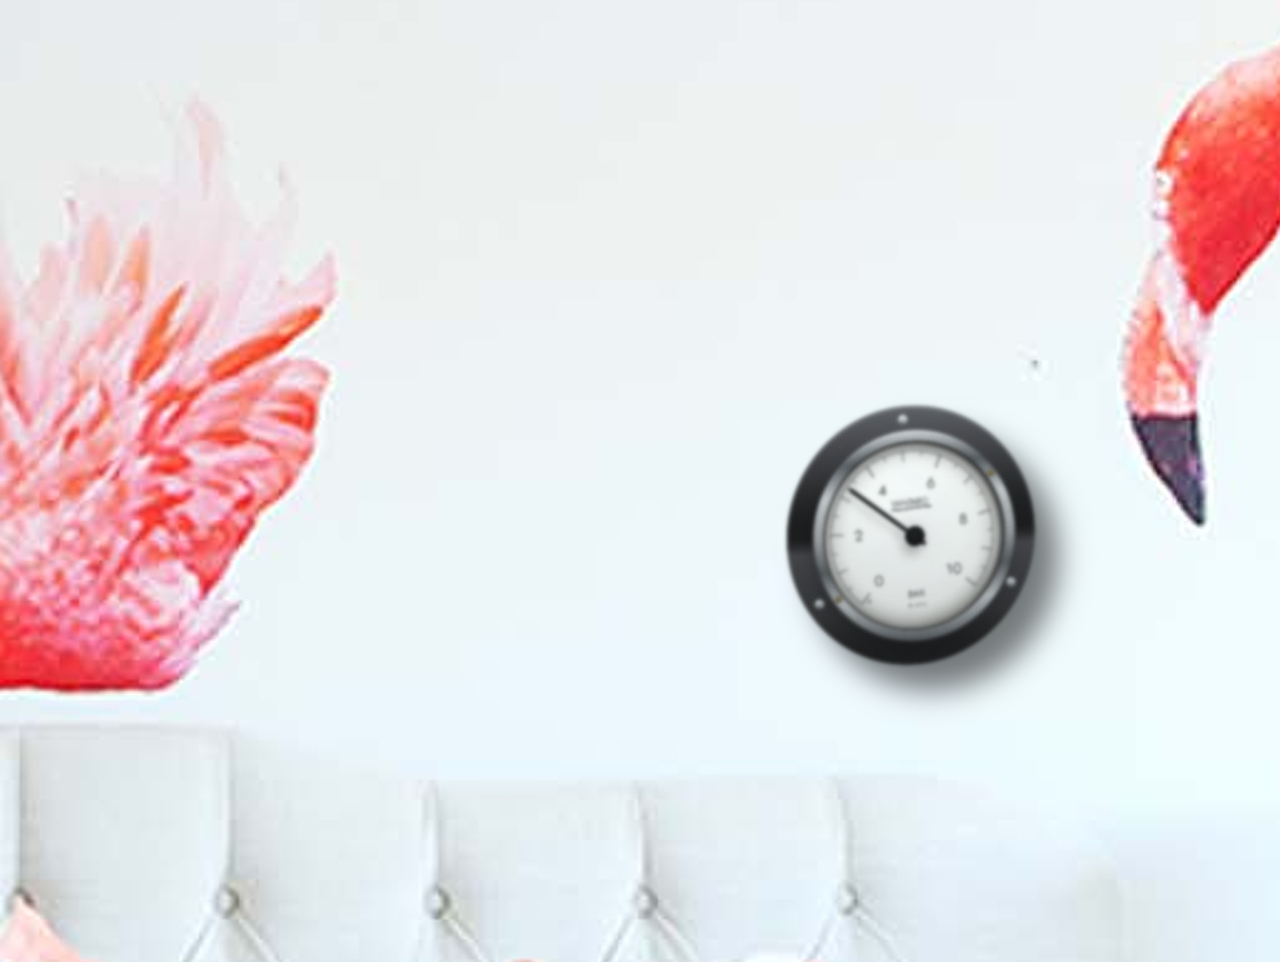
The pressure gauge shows 3.25 (bar)
